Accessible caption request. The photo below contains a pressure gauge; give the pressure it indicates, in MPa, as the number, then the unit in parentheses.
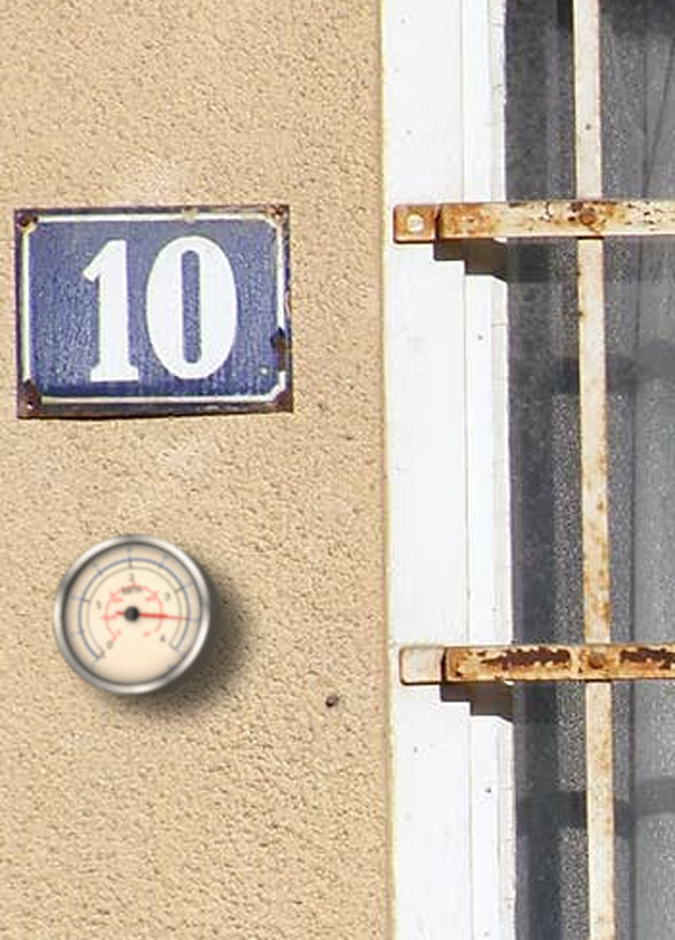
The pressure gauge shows 3.5 (MPa)
